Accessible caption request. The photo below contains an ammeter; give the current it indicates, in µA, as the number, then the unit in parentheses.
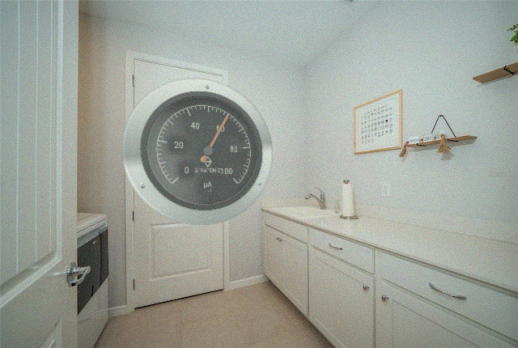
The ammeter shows 60 (µA)
